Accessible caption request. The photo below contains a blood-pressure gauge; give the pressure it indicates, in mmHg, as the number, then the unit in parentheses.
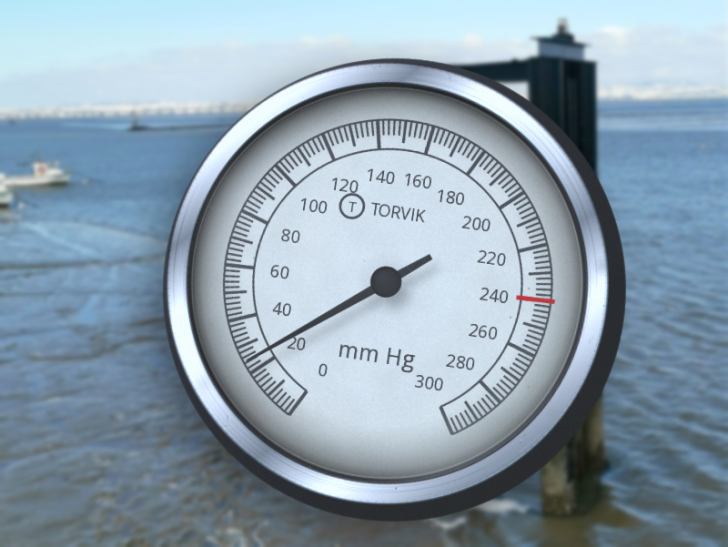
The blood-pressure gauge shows 24 (mmHg)
